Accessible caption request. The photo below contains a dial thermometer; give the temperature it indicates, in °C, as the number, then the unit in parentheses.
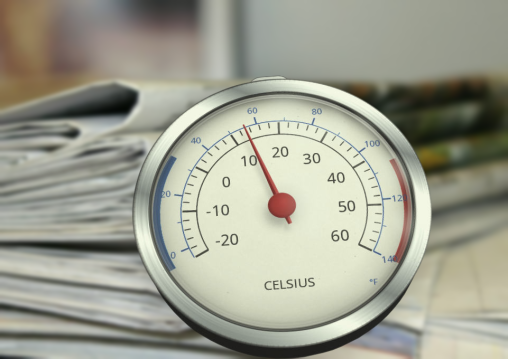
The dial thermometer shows 13 (°C)
